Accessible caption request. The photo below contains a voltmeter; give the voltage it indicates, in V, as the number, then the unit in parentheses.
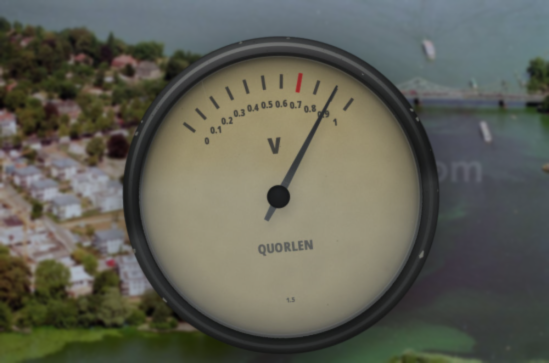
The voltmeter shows 0.9 (V)
